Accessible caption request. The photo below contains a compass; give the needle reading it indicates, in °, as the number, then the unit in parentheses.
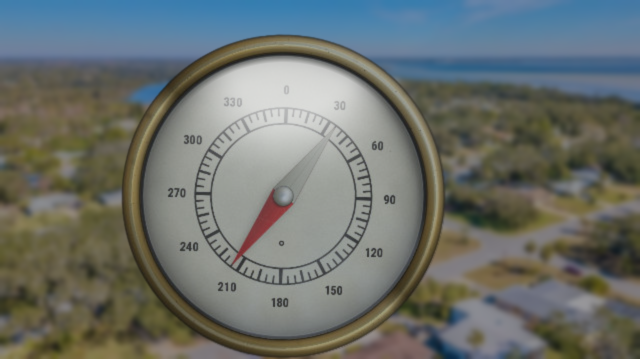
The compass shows 215 (°)
